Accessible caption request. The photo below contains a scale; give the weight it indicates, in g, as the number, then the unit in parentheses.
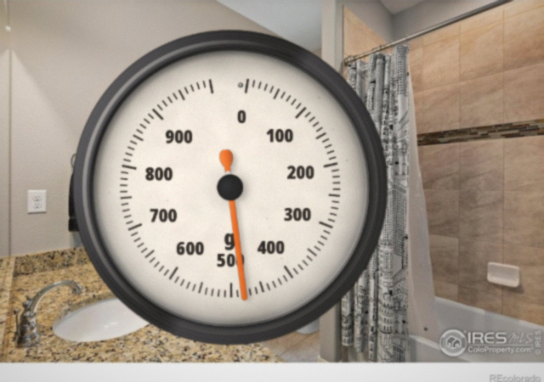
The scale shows 480 (g)
